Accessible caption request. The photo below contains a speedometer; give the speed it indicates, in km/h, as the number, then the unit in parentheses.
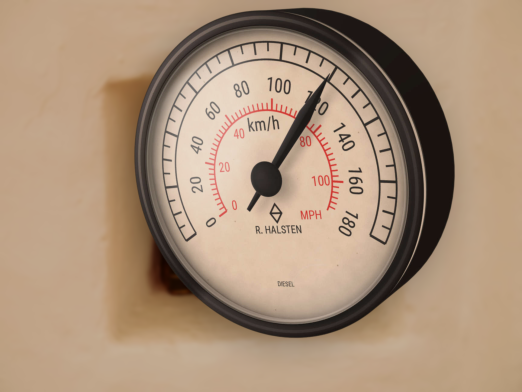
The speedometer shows 120 (km/h)
